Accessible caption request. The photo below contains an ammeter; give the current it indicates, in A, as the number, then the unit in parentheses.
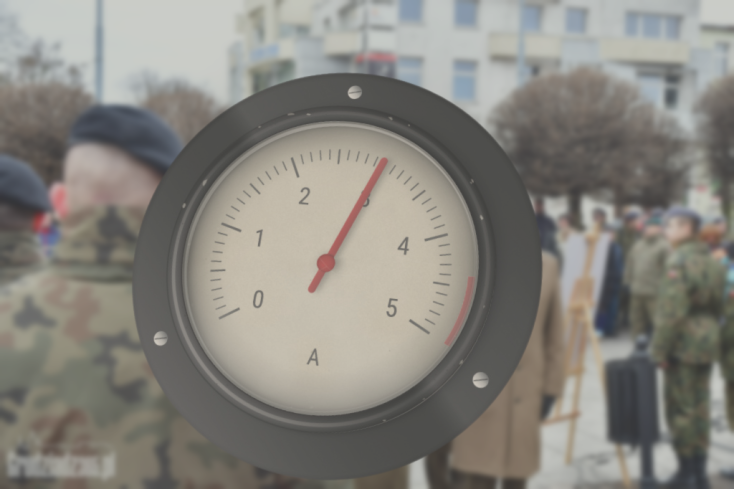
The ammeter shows 3 (A)
